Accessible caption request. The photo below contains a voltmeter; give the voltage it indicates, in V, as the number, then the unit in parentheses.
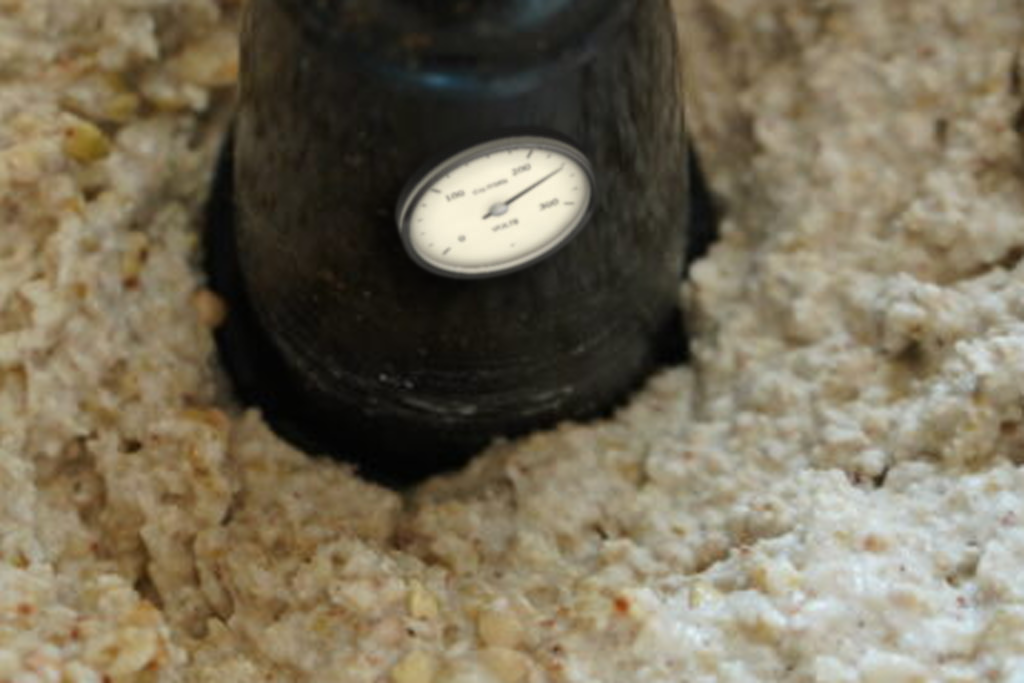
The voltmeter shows 240 (V)
